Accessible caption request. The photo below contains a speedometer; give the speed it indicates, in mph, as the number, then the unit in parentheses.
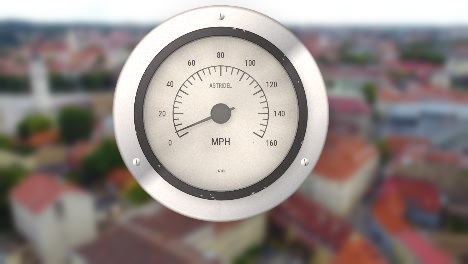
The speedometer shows 5 (mph)
